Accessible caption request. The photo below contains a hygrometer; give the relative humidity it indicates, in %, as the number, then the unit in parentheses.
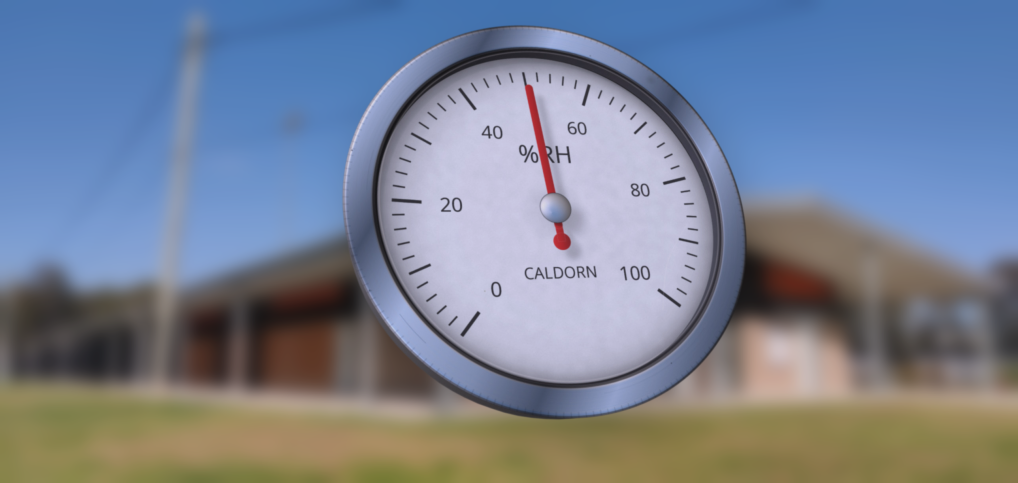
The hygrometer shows 50 (%)
